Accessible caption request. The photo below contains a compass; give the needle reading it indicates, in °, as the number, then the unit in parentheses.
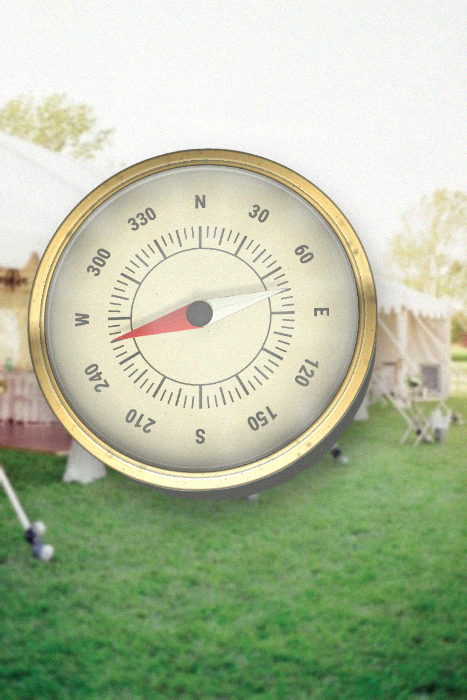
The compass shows 255 (°)
